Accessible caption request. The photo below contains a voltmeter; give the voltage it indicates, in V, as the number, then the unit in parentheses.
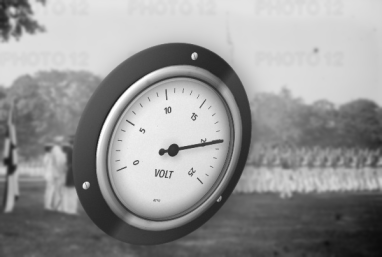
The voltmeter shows 20 (V)
